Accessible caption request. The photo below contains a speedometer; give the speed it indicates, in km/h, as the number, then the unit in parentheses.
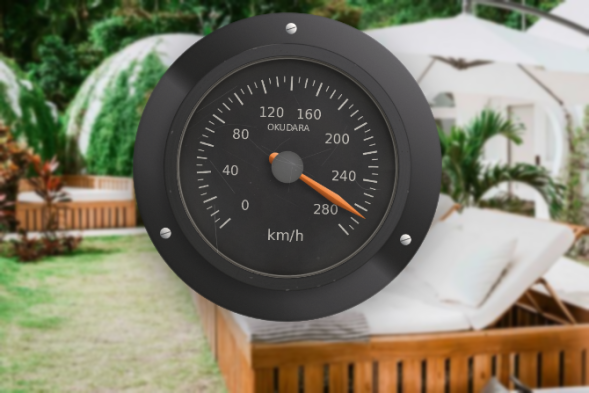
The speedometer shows 265 (km/h)
